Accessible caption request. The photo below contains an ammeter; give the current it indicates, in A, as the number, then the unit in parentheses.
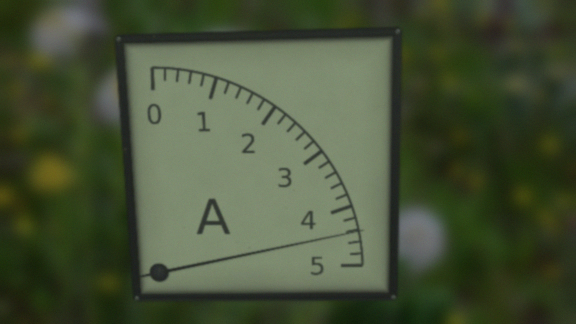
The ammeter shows 4.4 (A)
